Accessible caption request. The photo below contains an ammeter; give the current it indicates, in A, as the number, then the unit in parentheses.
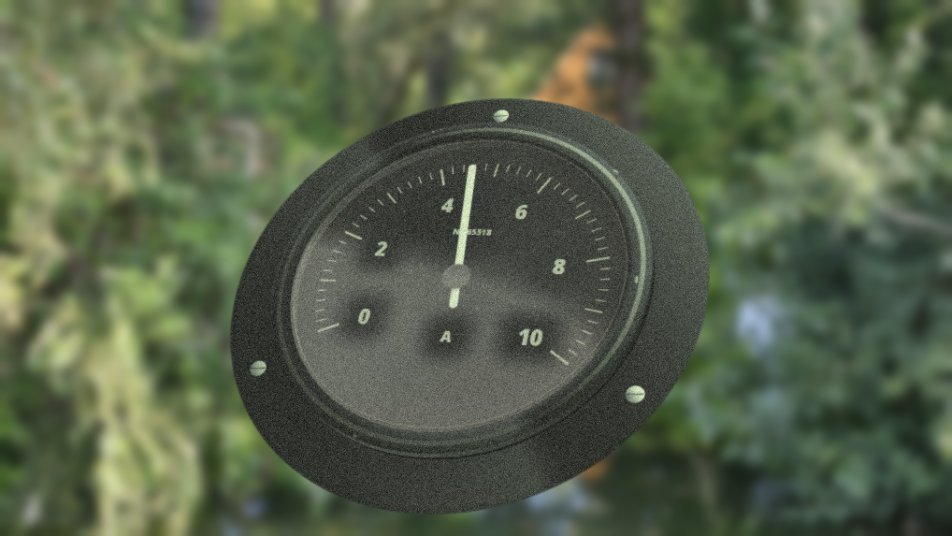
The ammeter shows 4.6 (A)
